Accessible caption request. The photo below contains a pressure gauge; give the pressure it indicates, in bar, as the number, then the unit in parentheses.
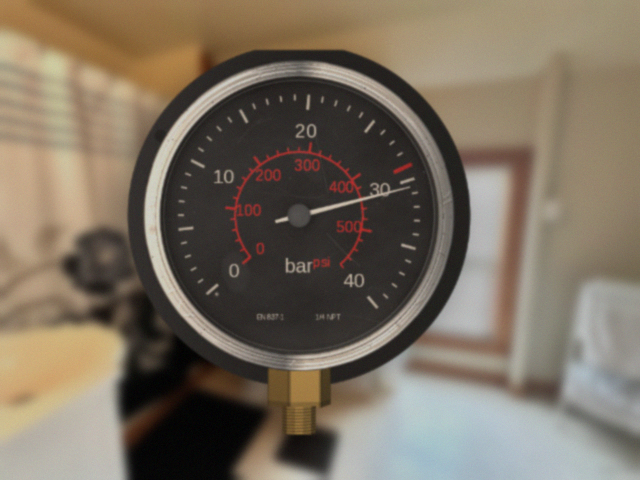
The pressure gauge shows 30.5 (bar)
